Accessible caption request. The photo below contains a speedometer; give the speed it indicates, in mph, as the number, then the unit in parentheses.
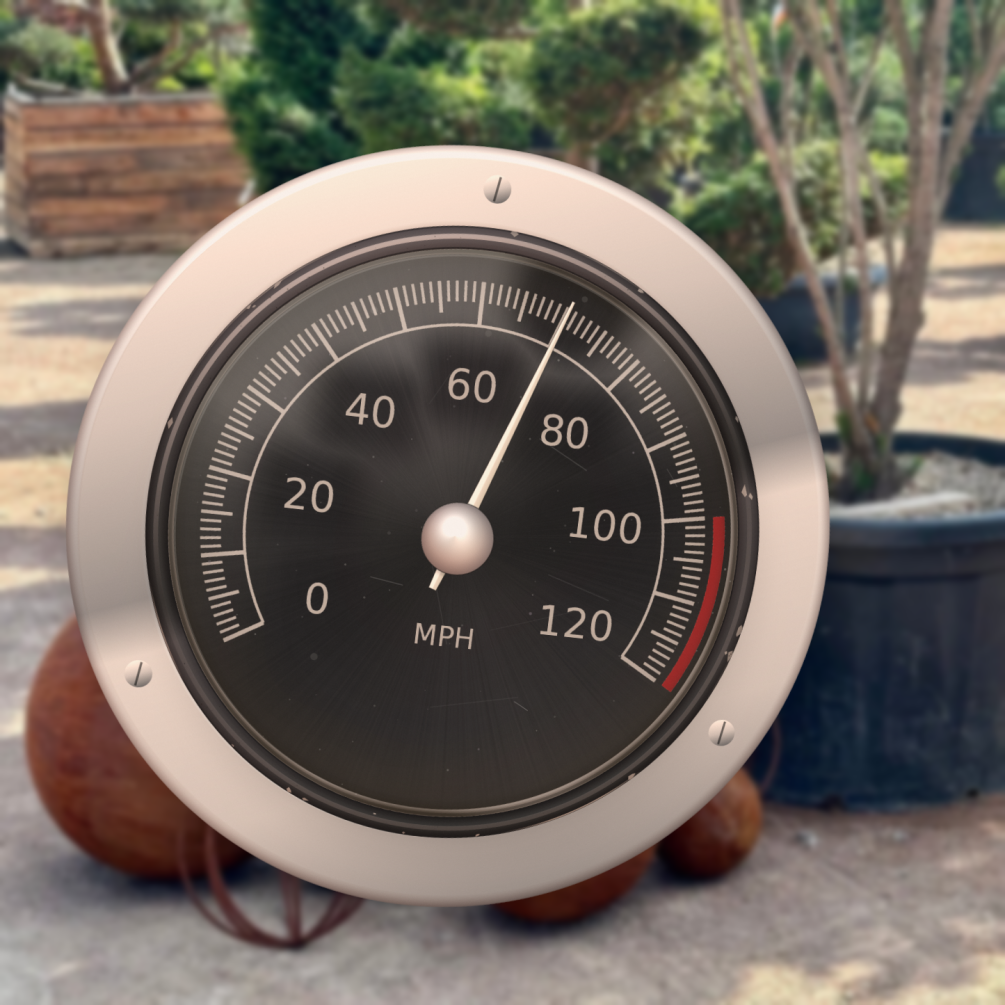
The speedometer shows 70 (mph)
